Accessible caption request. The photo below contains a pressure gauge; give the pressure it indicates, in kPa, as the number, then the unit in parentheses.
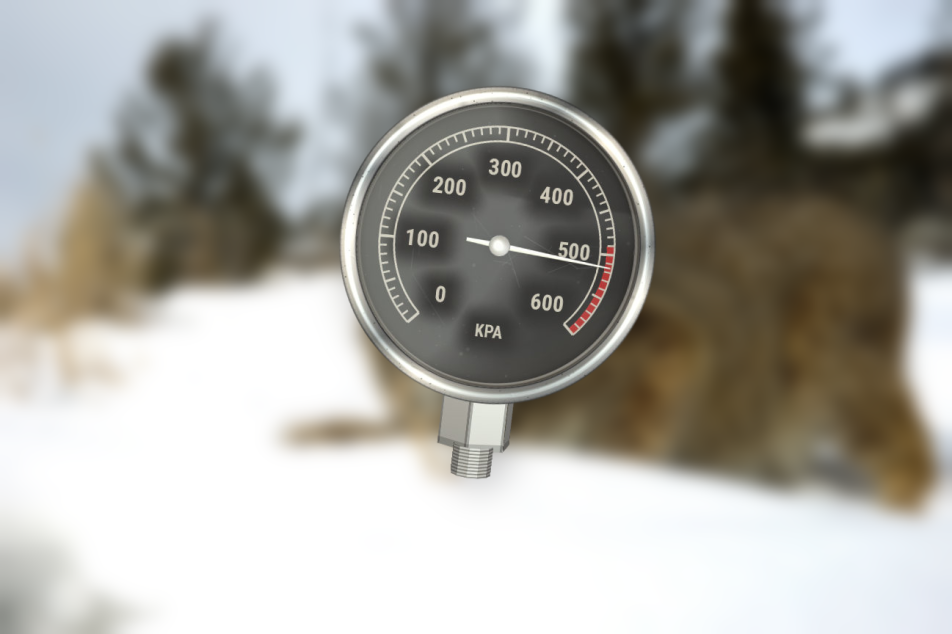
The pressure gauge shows 515 (kPa)
